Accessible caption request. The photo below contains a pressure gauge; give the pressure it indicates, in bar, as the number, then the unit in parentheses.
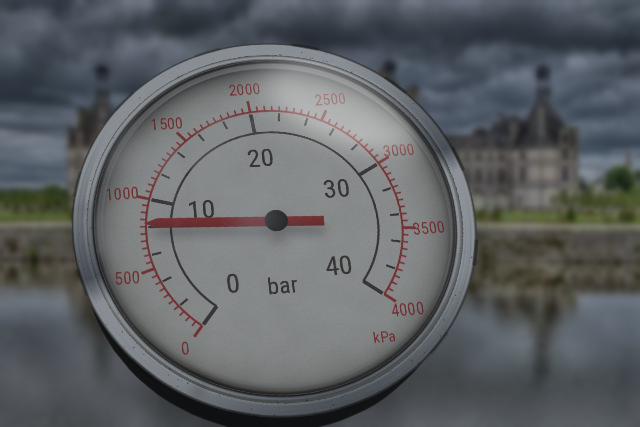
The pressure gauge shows 8 (bar)
